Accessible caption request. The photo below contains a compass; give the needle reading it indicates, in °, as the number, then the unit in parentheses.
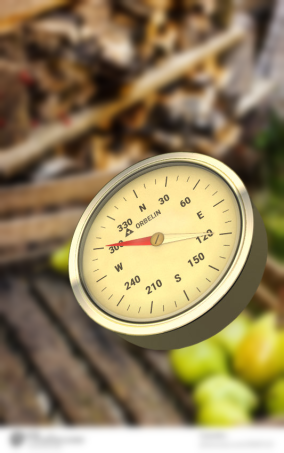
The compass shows 300 (°)
